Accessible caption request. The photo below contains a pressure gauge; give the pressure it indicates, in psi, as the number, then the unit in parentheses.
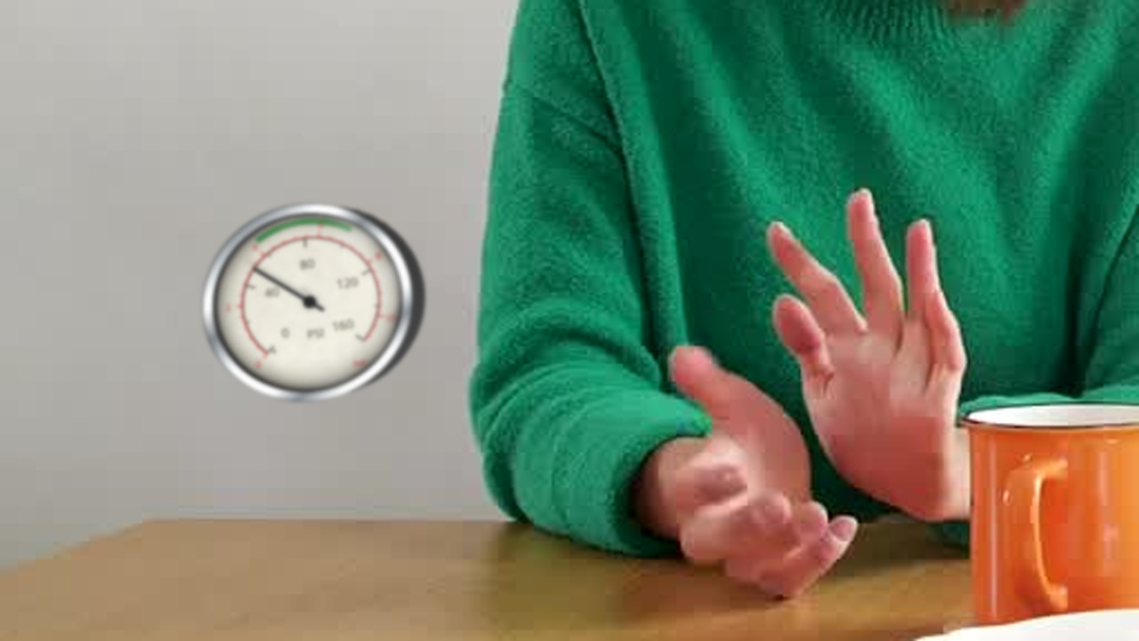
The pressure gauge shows 50 (psi)
